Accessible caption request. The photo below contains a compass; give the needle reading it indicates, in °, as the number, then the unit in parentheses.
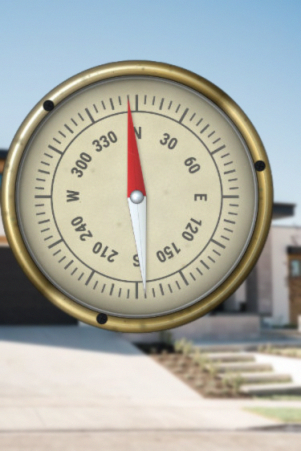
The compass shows 355 (°)
